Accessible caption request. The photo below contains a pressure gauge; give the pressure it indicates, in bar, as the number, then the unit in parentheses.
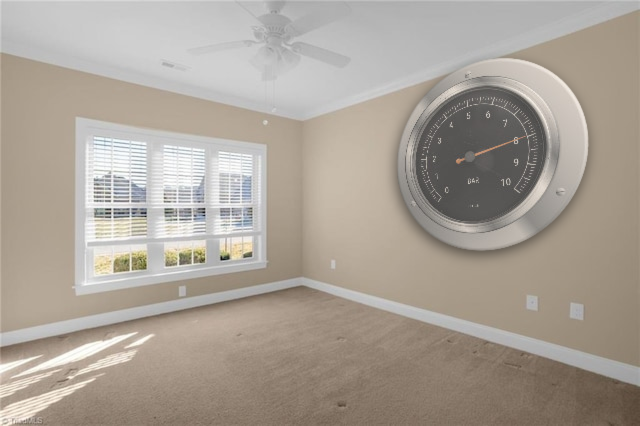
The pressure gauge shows 8 (bar)
